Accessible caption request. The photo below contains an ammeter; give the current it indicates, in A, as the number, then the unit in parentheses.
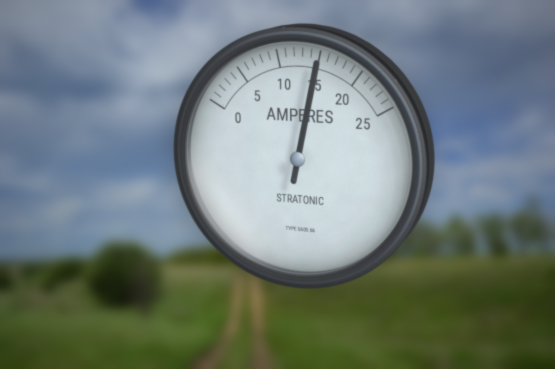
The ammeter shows 15 (A)
